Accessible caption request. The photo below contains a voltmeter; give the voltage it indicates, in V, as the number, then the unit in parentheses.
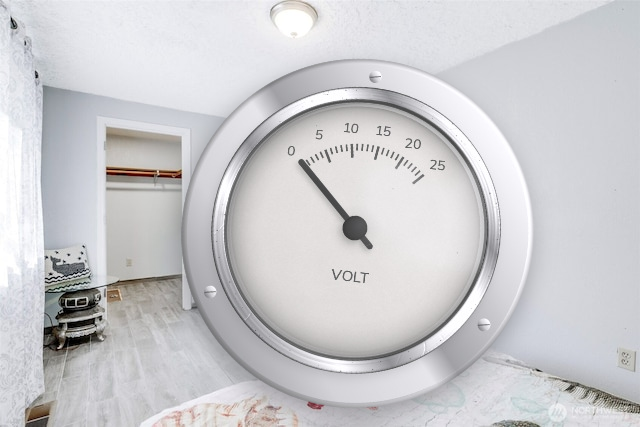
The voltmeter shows 0 (V)
